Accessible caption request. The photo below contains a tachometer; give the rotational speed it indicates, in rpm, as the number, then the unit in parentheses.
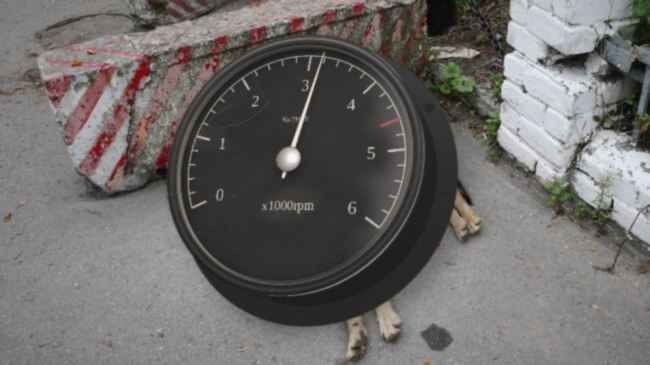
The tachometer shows 3200 (rpm)
